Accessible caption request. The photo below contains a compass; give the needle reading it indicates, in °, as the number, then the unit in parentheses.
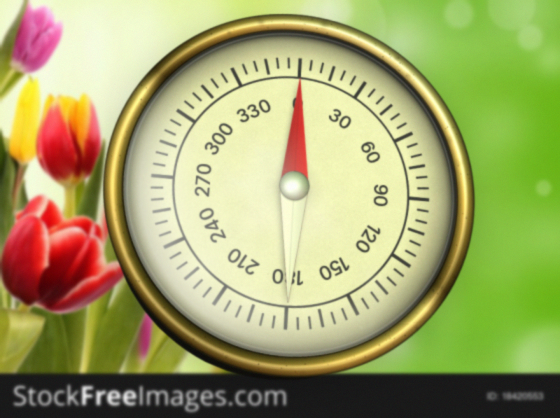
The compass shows 0 (°)
